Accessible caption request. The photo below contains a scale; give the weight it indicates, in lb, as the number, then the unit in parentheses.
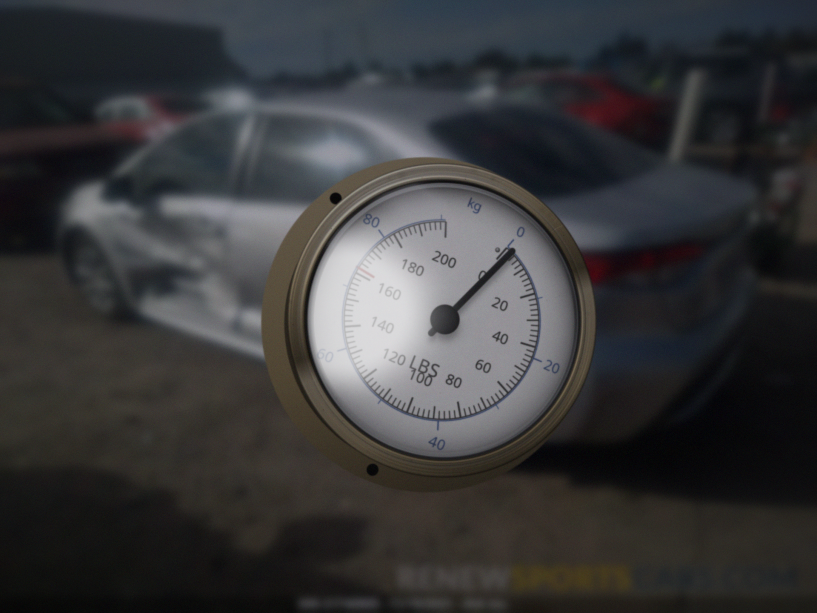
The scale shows 2 (lb)
